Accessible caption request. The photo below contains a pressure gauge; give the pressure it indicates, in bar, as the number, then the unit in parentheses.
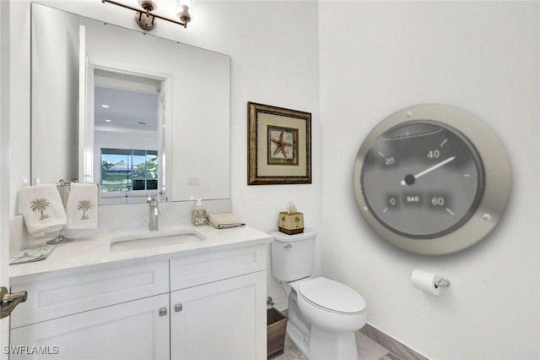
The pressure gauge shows 45 (bar)
